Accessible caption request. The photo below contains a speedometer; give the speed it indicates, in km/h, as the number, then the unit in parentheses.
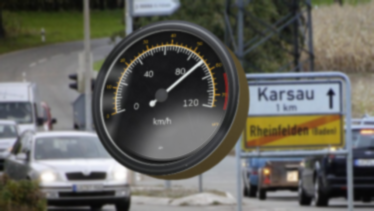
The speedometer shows 90 (km/h)
